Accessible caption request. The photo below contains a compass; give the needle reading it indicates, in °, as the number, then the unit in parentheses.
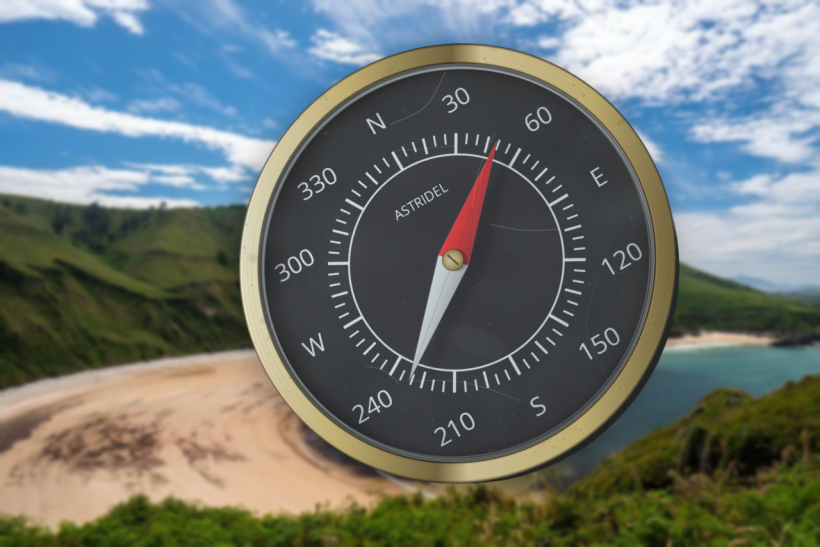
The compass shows 50 (°)
